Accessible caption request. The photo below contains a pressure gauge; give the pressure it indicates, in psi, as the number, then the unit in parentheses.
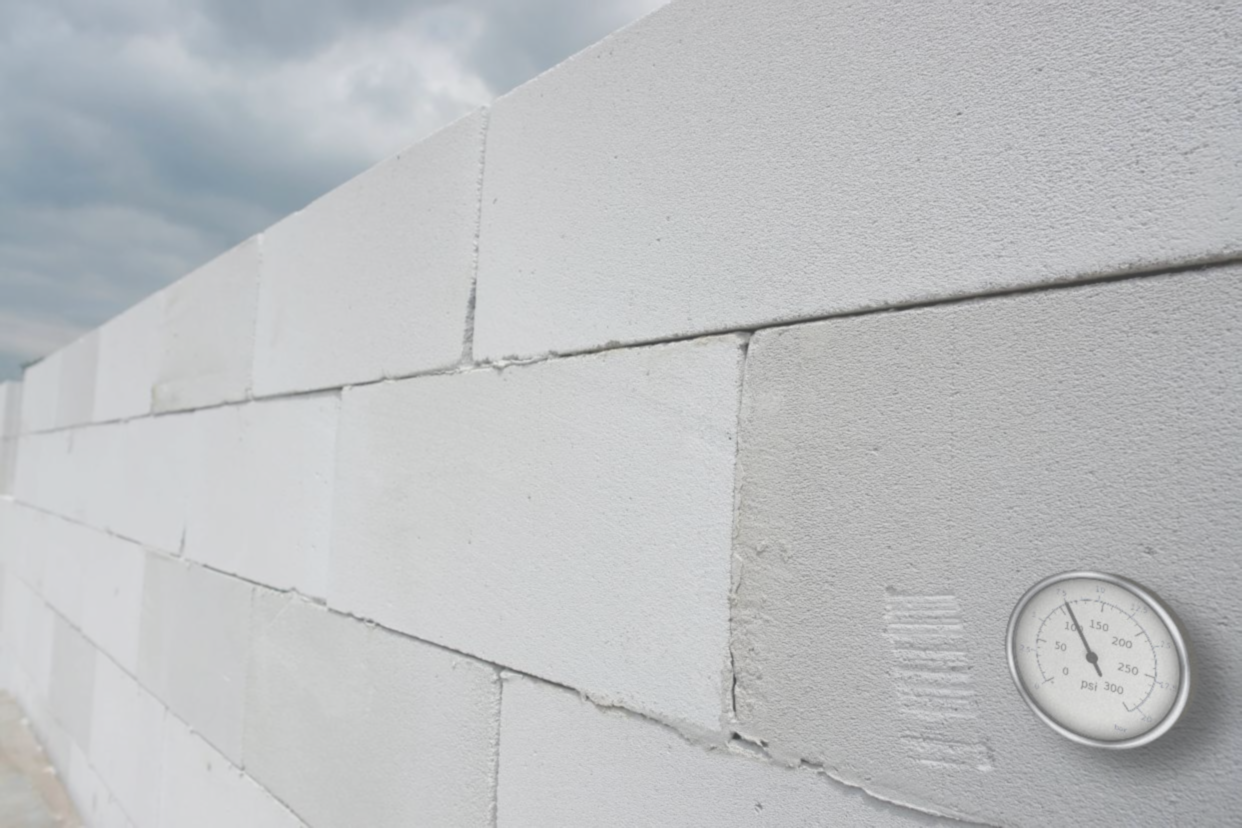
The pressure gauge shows 110 (psi)
